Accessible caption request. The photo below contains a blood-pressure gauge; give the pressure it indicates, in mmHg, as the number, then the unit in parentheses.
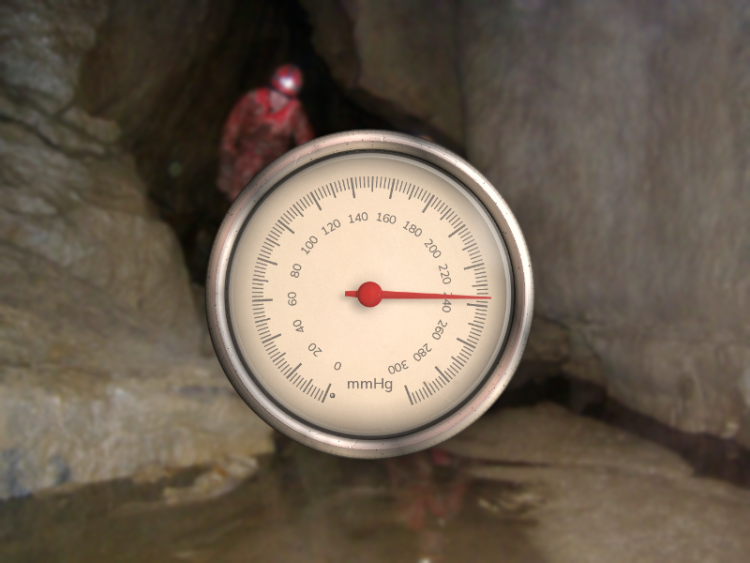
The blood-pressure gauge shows 236 (mmHg)
